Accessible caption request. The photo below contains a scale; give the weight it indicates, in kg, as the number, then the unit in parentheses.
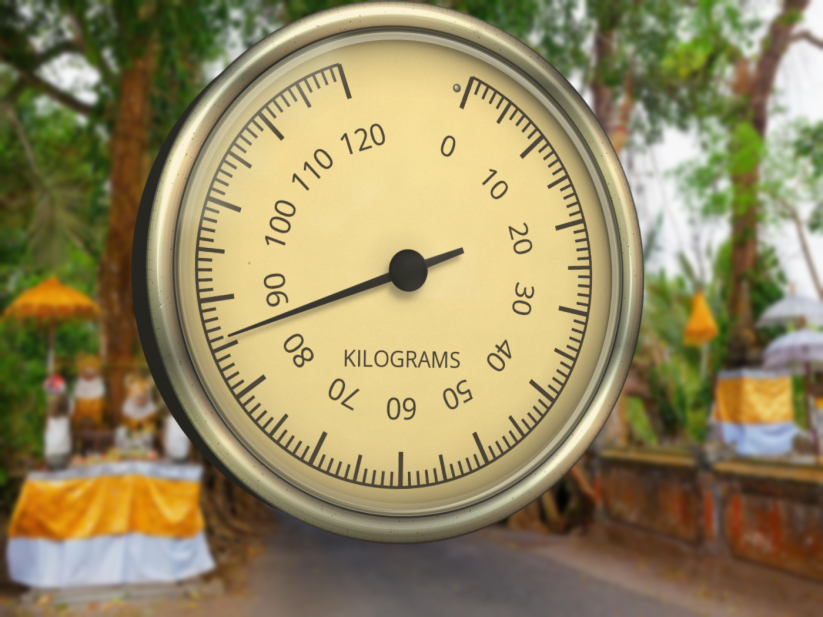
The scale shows 86 (kg)
